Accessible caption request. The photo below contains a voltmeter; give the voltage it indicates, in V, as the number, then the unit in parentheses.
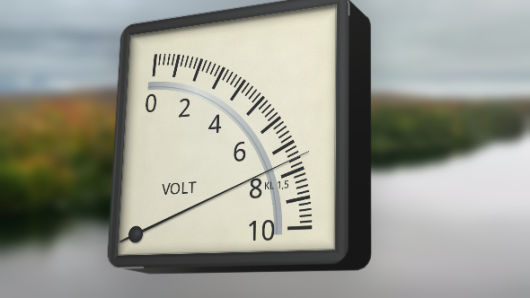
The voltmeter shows 7.6 (V)
